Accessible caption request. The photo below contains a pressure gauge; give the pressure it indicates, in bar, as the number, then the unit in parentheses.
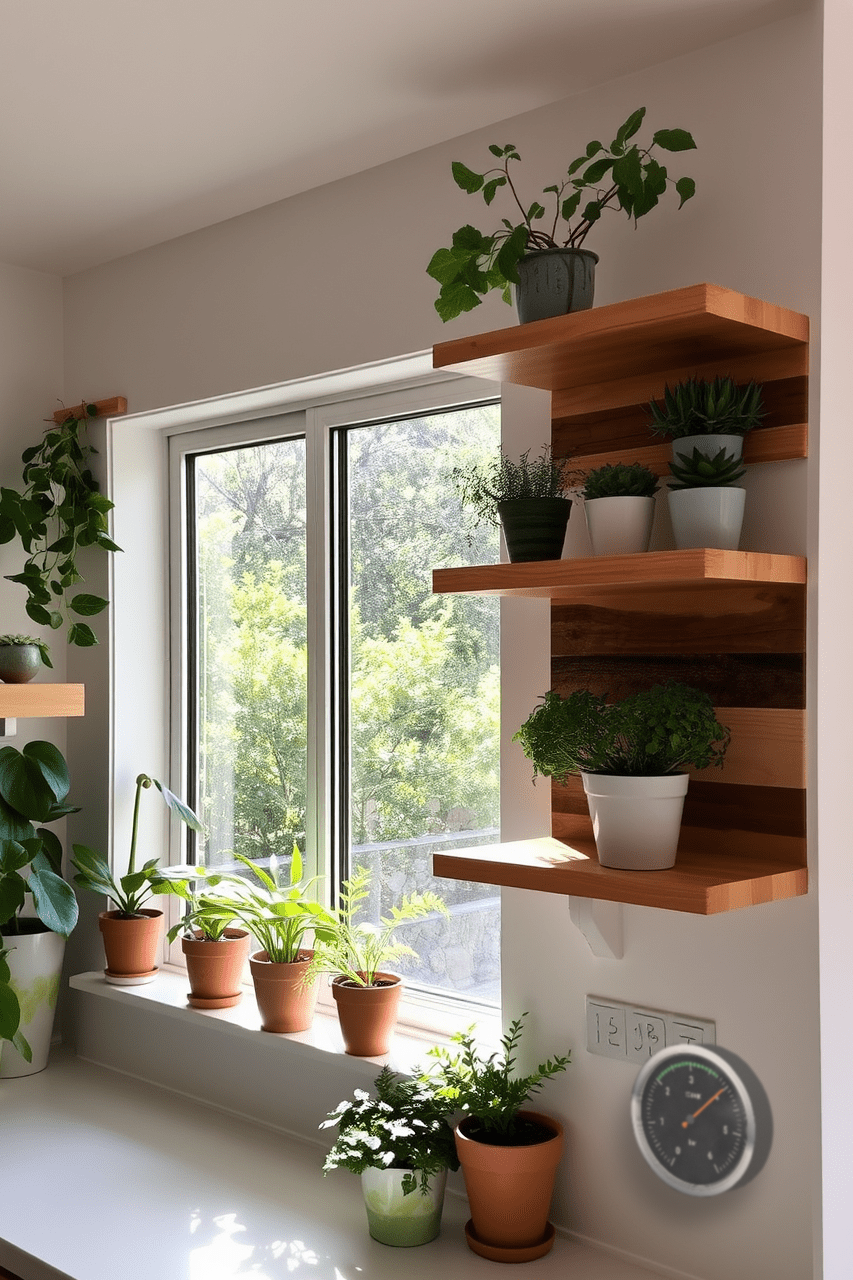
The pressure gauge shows 4 (bar)
